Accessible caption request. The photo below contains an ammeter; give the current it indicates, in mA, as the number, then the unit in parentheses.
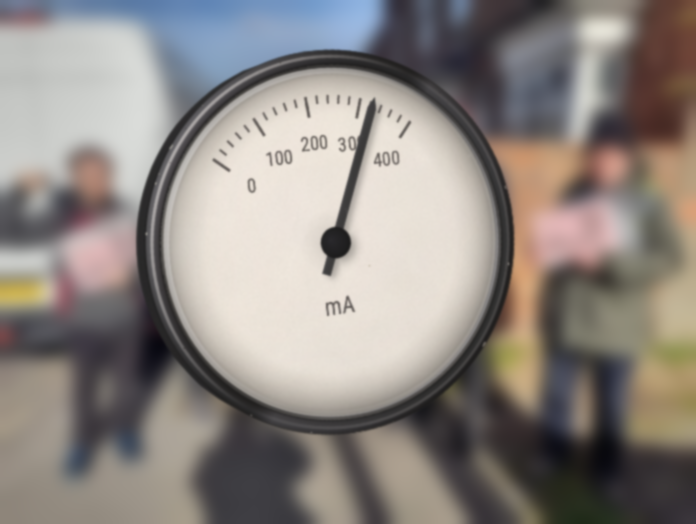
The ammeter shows 320 (mA)
